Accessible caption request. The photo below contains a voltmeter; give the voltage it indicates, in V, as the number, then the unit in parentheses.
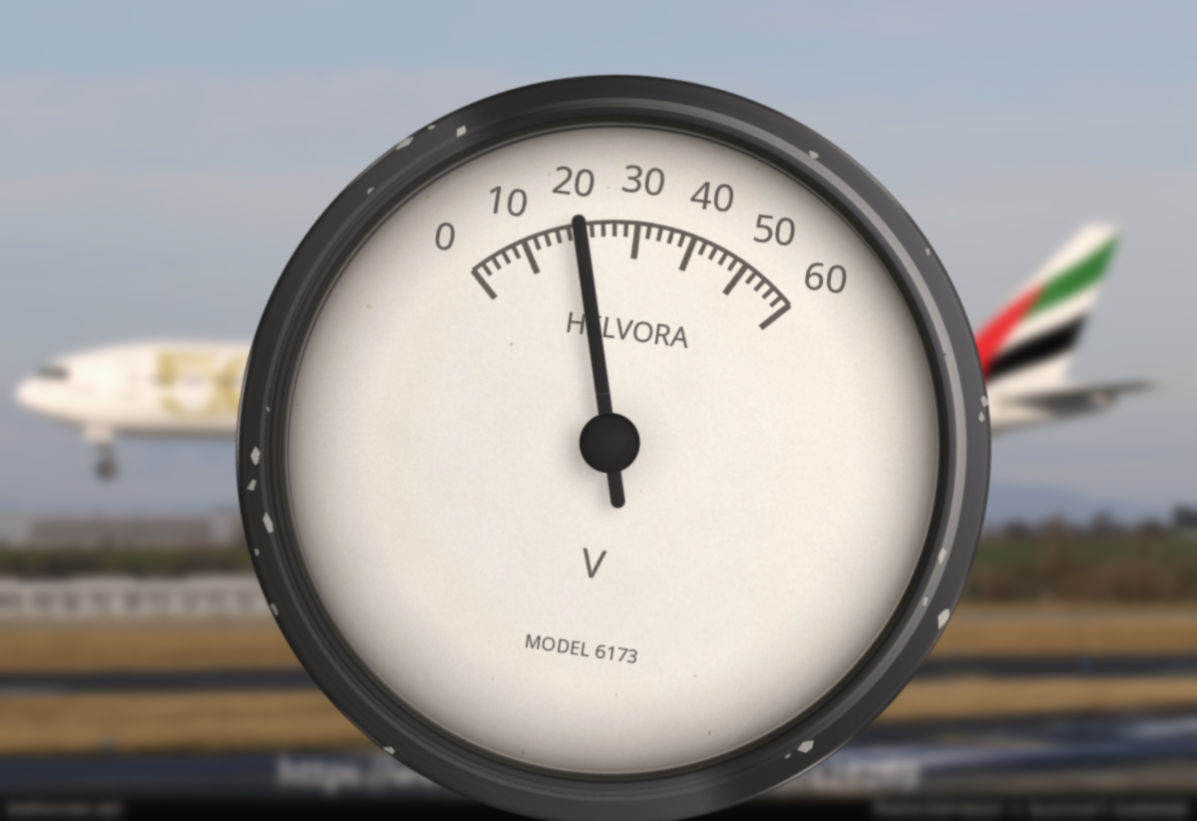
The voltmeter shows 20 (V)
